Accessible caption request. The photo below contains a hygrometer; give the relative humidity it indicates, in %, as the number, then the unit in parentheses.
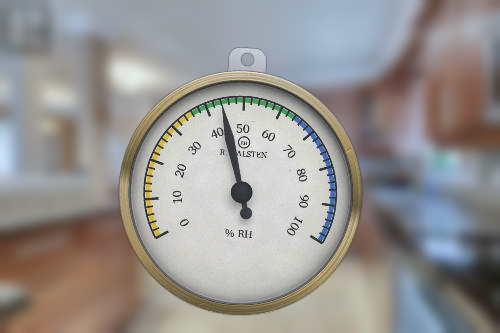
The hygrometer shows 44 (%)
